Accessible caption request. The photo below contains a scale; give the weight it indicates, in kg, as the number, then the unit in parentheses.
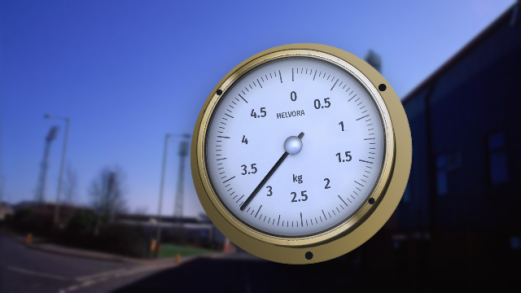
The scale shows 3.15 (kg)
